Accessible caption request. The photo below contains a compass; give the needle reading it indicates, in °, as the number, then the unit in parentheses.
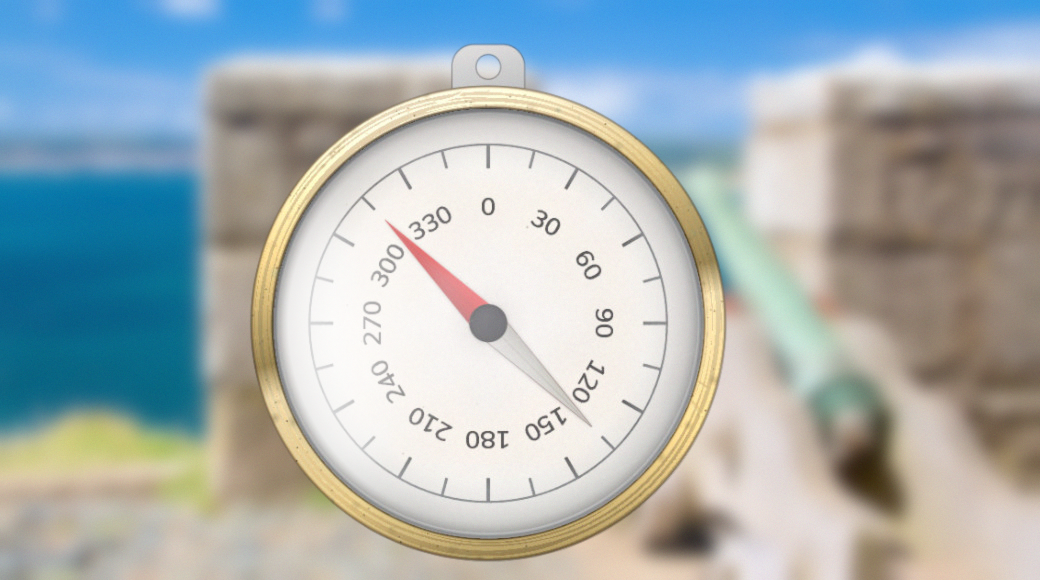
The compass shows 315 (°)
